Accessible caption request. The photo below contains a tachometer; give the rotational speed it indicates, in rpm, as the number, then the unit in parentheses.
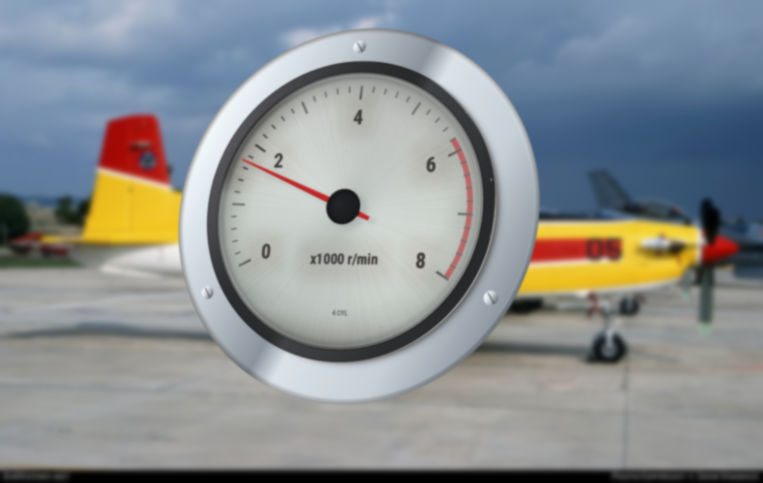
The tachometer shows 1700 (rpm)
